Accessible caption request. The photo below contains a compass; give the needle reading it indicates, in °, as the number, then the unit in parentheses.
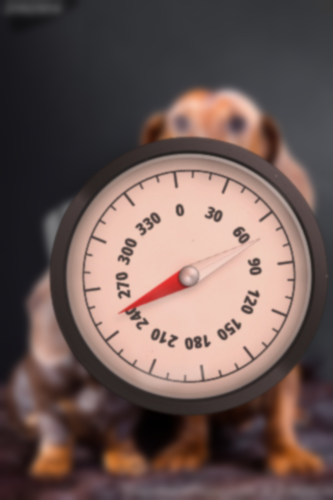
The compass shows 250 (°)
